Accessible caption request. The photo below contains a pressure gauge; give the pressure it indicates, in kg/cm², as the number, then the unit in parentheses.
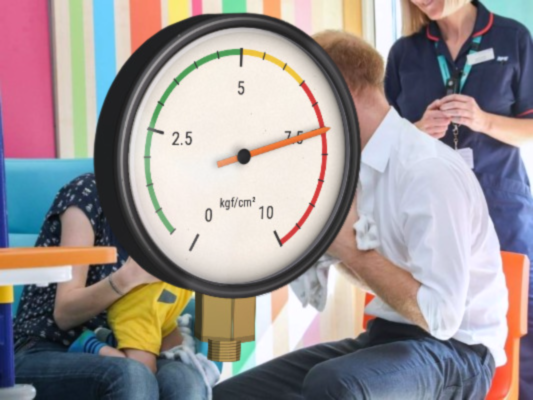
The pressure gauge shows 7.5 (kg/cm²)
